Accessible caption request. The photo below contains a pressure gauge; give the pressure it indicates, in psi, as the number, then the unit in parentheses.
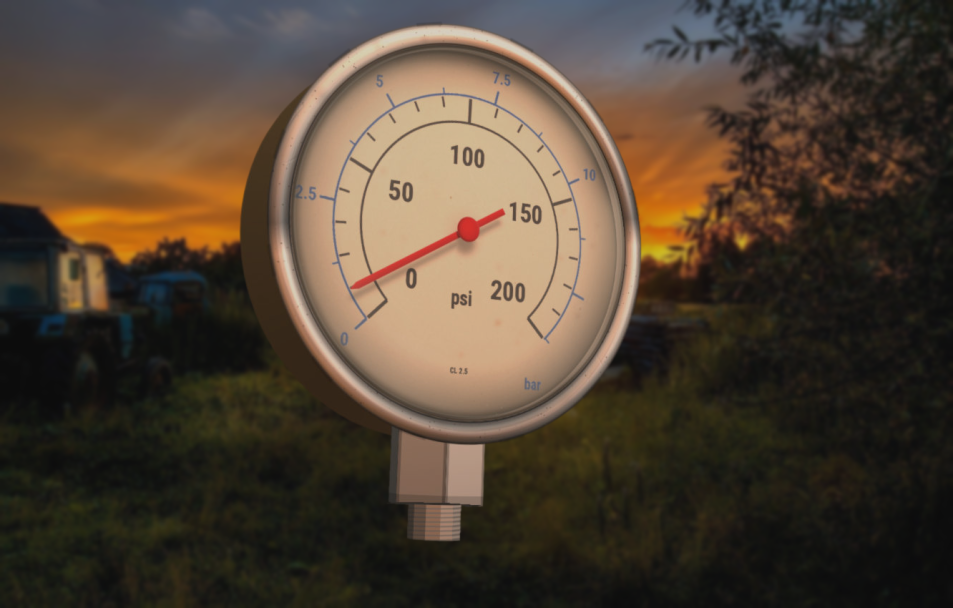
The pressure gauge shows 10 (psi)
